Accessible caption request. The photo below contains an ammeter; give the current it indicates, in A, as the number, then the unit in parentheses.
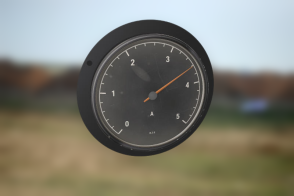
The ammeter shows 3.6 (A)
